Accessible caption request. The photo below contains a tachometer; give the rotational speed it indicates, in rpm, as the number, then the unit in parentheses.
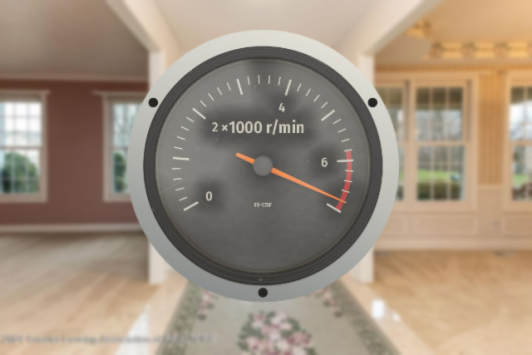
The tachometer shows 6800 (rpm)
